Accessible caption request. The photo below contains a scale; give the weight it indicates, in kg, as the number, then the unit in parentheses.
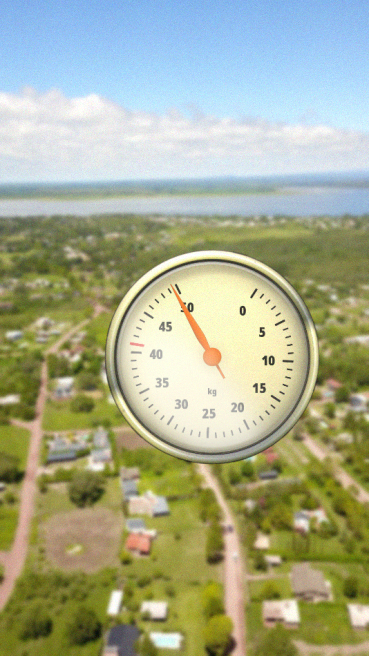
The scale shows 49.5 (kg)
